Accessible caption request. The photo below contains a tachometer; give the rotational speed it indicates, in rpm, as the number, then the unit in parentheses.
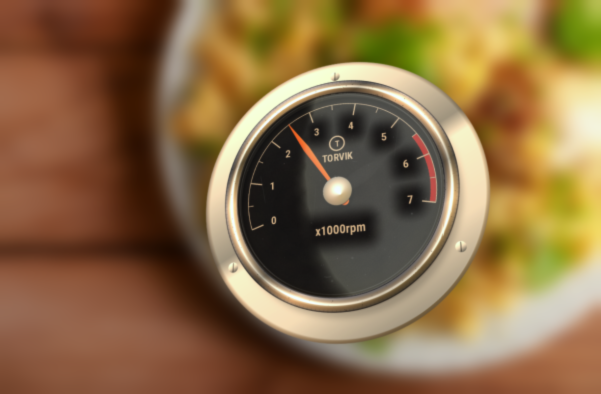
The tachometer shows 2500 (rpm)
